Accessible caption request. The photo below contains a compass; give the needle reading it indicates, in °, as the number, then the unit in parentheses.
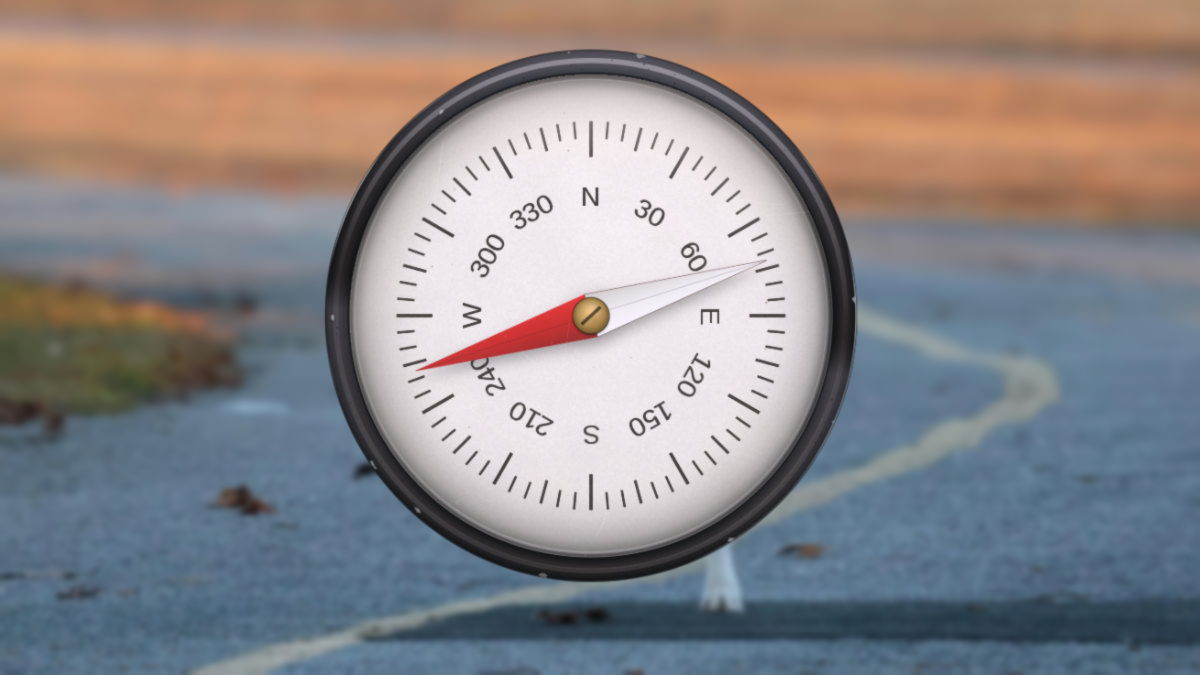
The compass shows 252.5 (°)
